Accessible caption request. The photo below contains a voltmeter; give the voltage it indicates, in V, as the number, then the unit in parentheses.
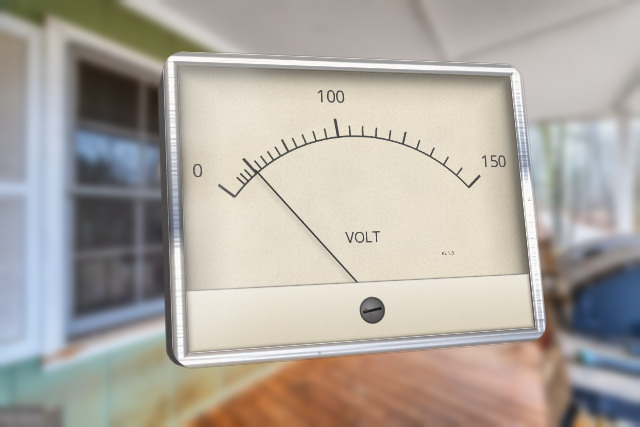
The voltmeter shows 50 (V)
